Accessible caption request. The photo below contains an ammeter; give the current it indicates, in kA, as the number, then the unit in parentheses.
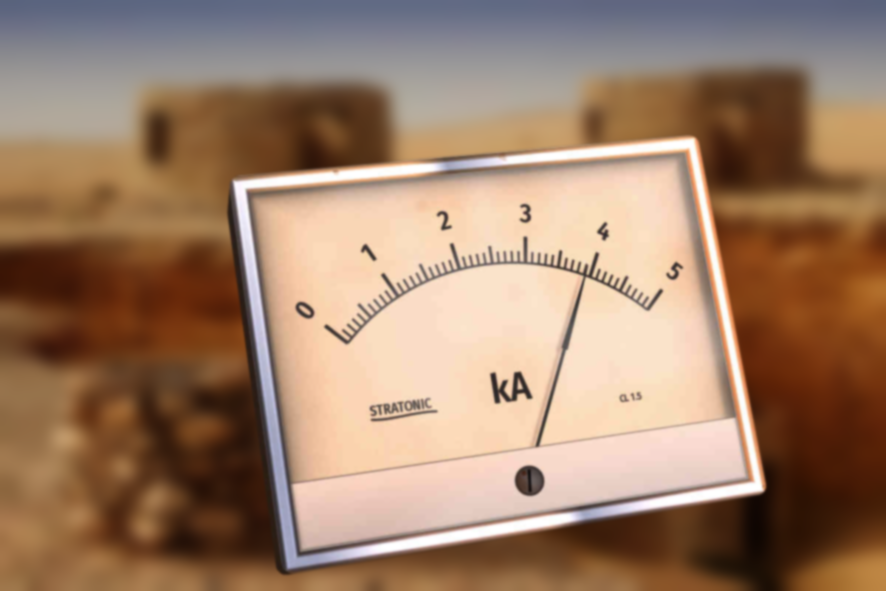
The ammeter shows 3.9 (kA)
